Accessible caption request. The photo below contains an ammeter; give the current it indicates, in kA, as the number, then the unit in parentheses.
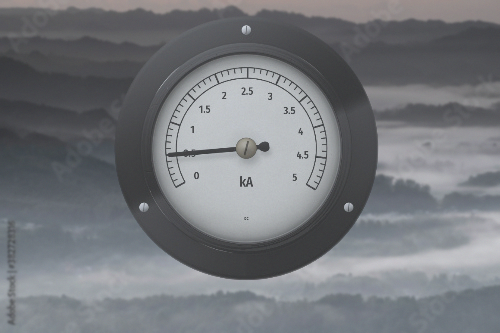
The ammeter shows 0.5 (kA)
